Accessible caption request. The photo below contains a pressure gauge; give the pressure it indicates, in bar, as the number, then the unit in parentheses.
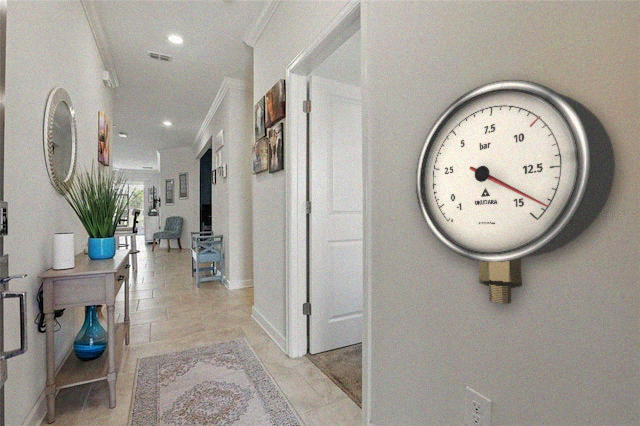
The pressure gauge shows 14.25 (bar)
